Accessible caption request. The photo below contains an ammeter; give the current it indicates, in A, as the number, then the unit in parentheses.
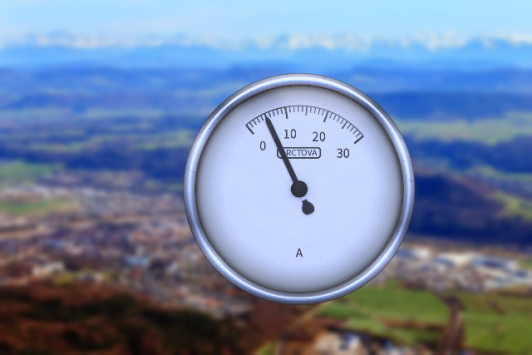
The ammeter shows 5 (A)
